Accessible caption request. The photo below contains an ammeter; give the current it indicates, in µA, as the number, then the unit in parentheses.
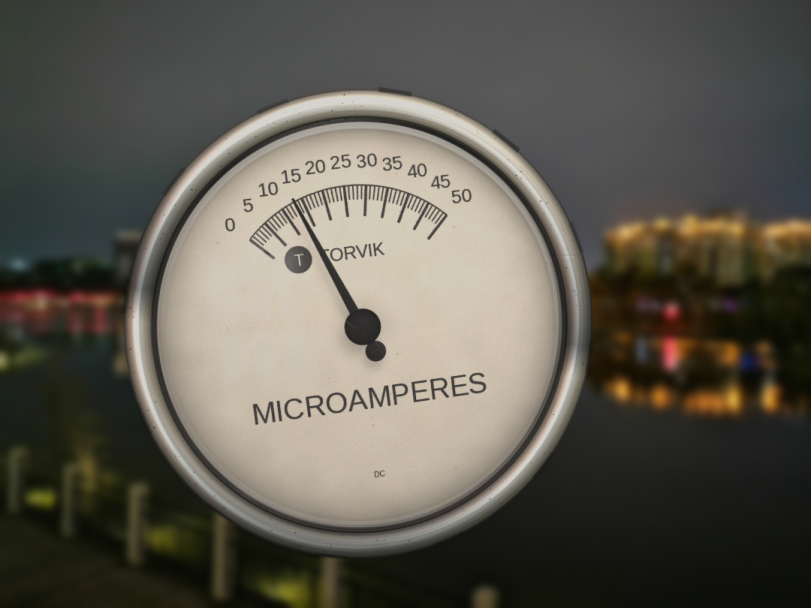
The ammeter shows 13 (µA)
